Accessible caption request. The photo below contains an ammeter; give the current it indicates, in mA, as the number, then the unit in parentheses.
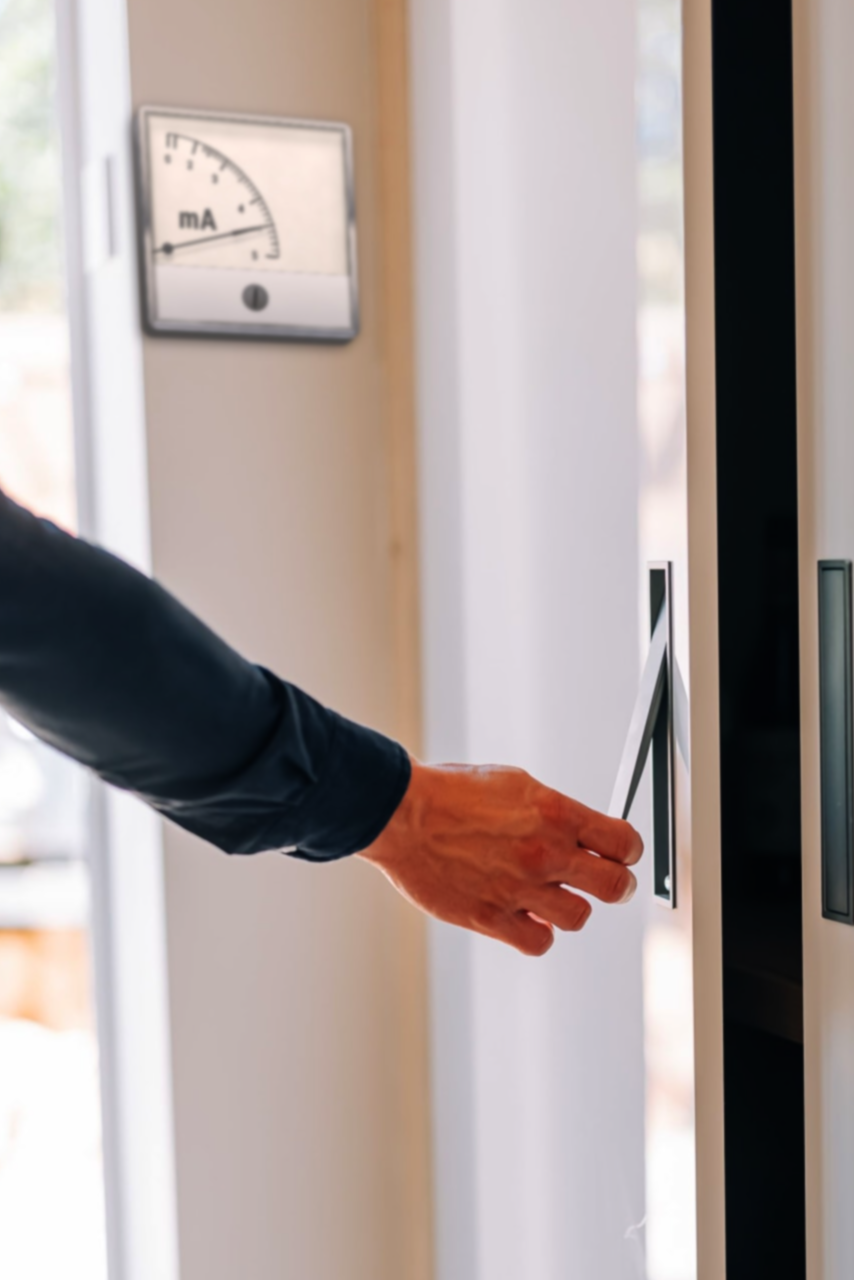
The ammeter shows 4.5 (mA)
